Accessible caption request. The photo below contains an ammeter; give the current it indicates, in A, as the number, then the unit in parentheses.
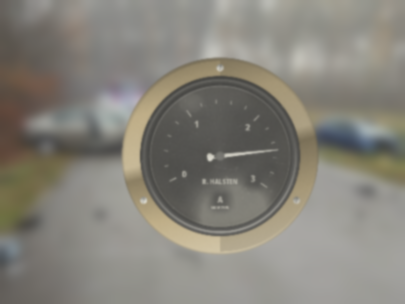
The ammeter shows 2.5 (A)
